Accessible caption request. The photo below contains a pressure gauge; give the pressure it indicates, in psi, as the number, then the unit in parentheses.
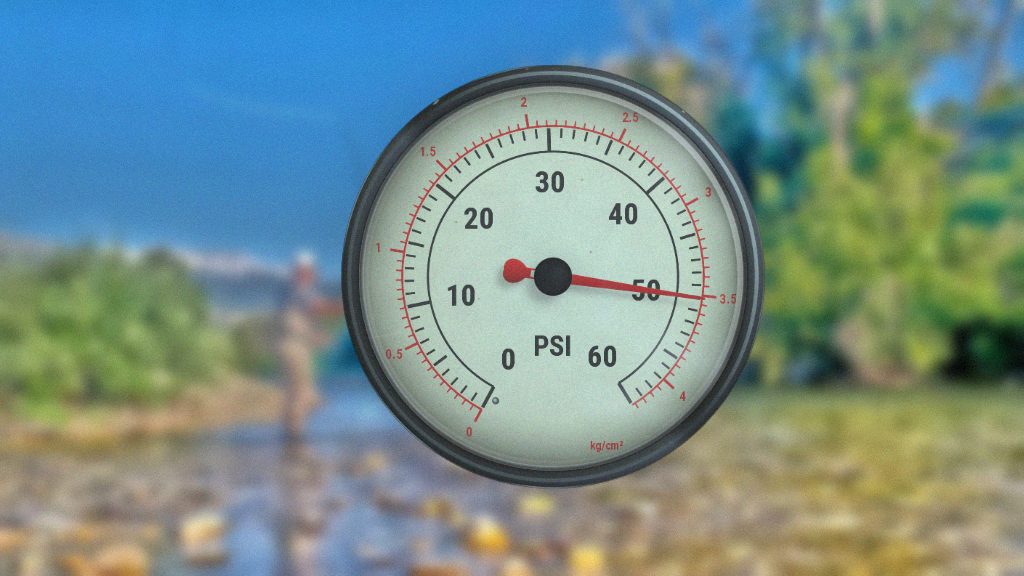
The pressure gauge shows 50 (psi)
